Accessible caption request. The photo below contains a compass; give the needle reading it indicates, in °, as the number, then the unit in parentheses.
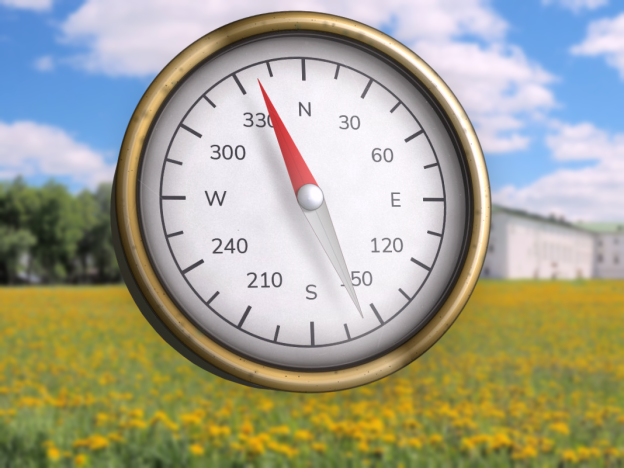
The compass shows 337.5 (°)
